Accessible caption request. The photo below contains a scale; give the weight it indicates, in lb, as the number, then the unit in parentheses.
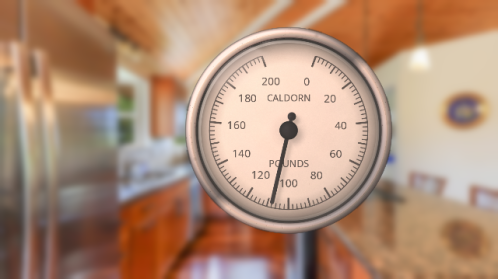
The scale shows 108 (lb)
